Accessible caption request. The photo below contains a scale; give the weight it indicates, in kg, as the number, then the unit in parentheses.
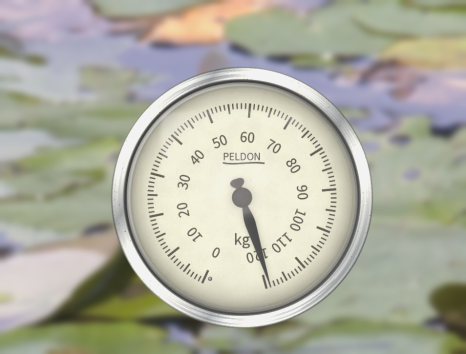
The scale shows 119 (kg)
